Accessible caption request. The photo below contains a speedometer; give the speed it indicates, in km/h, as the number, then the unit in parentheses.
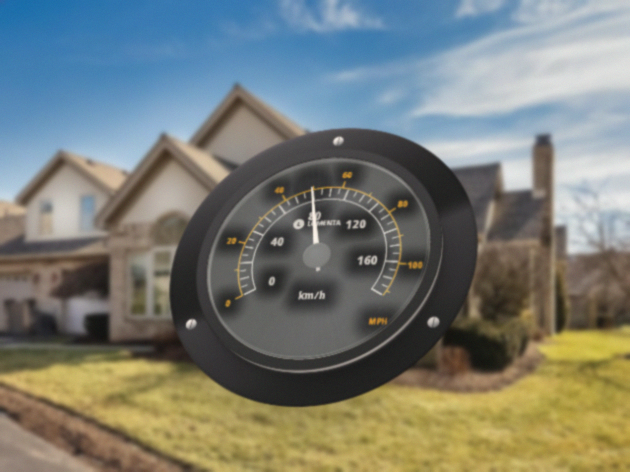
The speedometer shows 80 (km/h)
